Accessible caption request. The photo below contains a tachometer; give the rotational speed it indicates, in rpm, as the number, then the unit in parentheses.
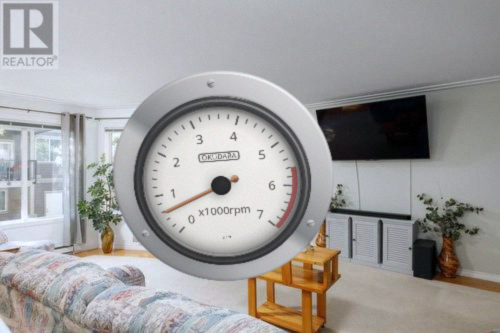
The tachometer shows 600 (rpm)
